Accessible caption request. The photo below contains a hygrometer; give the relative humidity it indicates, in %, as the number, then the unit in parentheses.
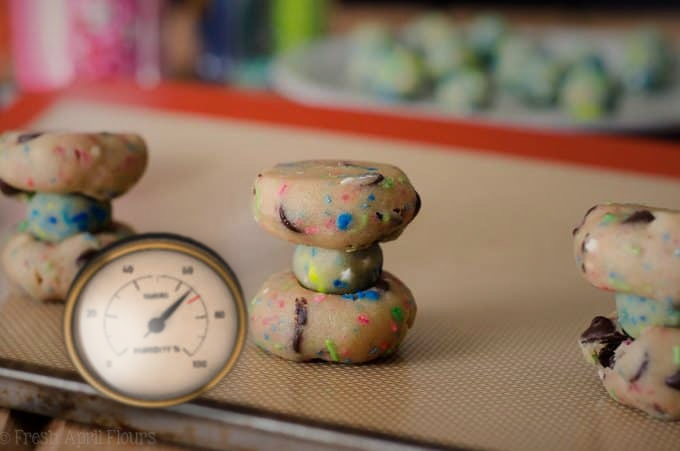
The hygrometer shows 65 (%)
